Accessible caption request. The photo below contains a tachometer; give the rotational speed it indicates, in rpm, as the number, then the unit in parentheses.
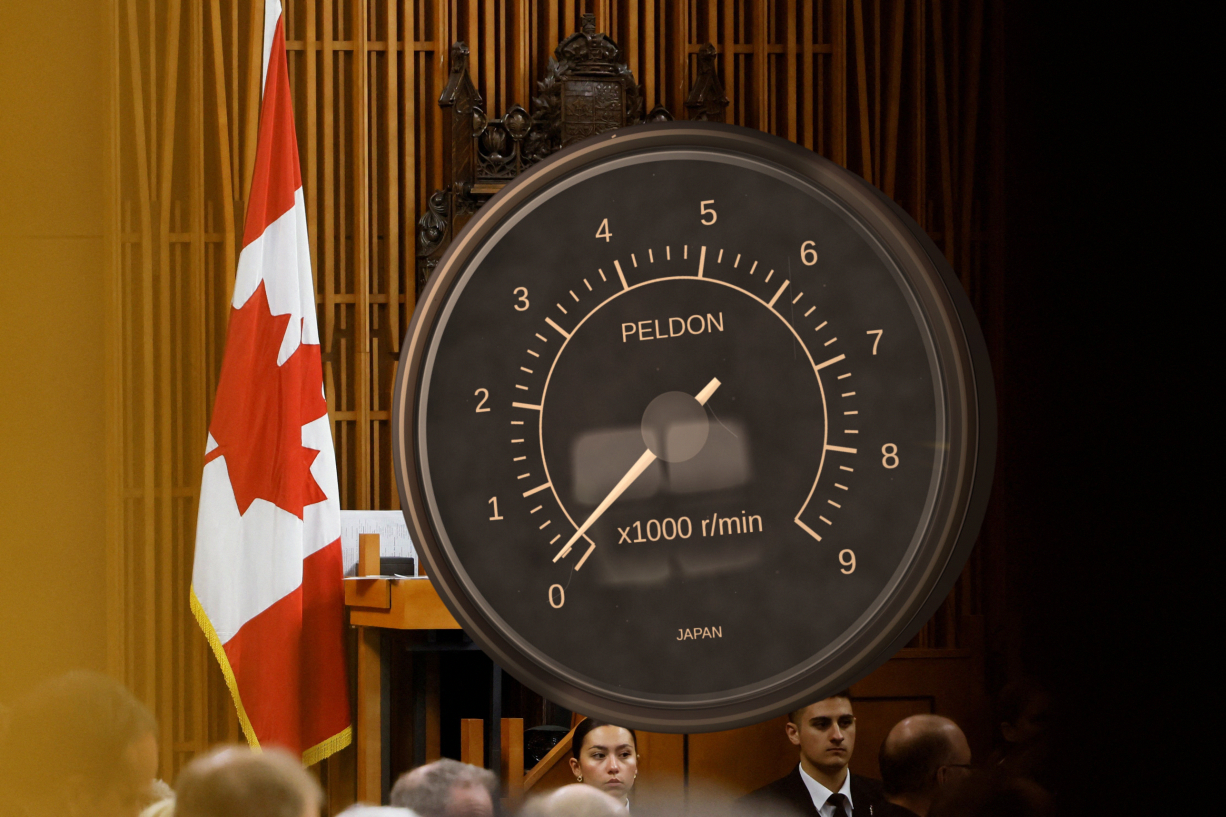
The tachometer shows 200 (rpm)
